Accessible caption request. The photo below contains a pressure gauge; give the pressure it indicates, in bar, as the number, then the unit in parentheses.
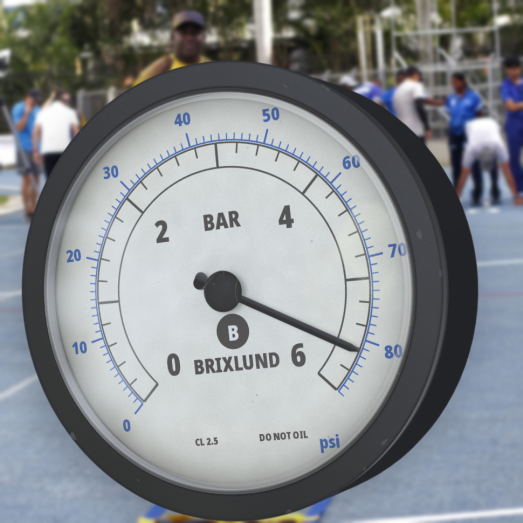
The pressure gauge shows 5.6 (bar)
